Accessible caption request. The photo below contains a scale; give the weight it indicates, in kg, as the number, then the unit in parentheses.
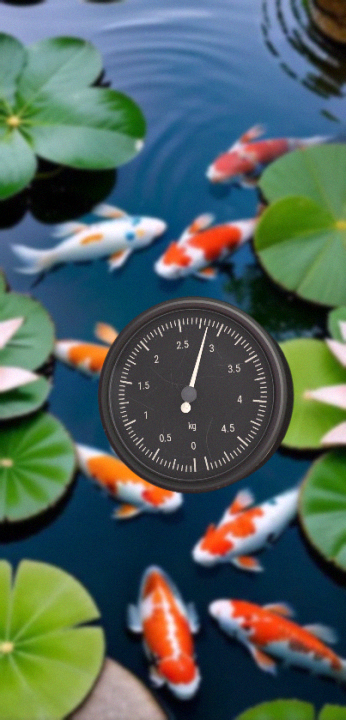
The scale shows 2.85 (kg)
